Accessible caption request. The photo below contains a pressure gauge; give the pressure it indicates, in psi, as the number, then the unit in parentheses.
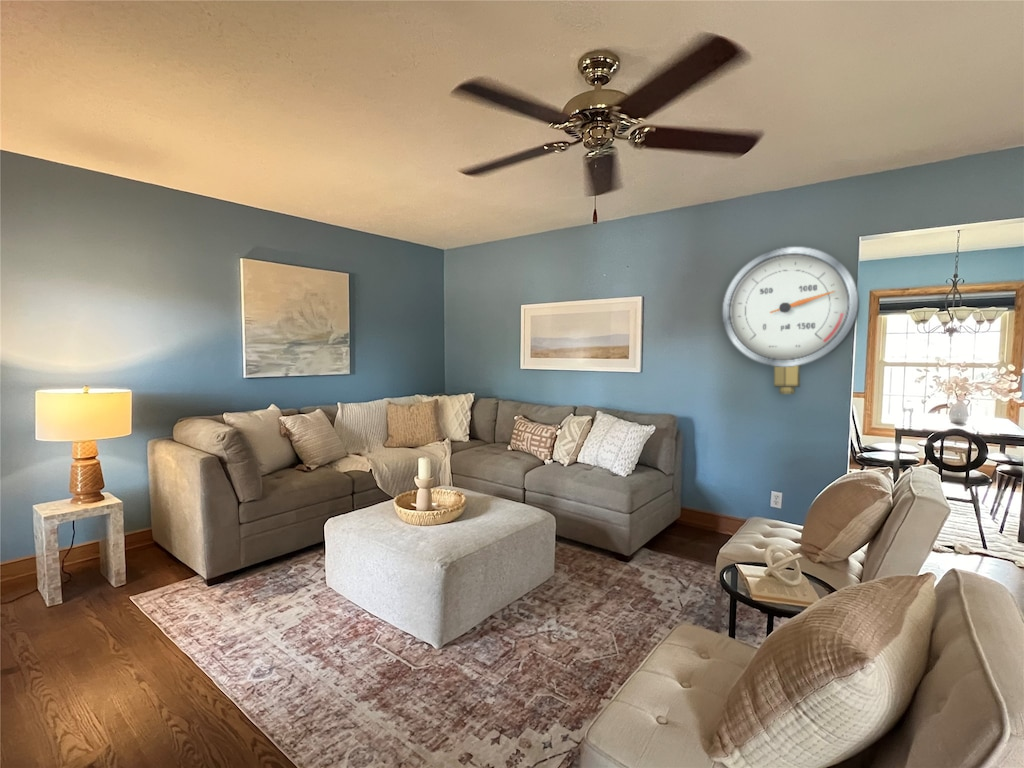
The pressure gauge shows 1150 (psi)
